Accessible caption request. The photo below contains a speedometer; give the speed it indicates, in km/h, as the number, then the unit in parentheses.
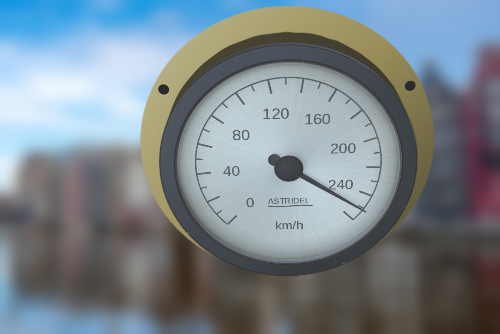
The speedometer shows 250 (km/h)
